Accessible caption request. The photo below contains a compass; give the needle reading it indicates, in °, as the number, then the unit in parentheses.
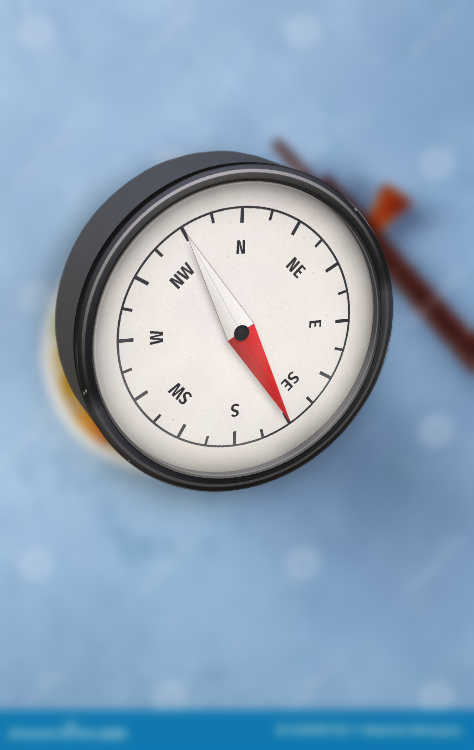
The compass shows 150 (°)
